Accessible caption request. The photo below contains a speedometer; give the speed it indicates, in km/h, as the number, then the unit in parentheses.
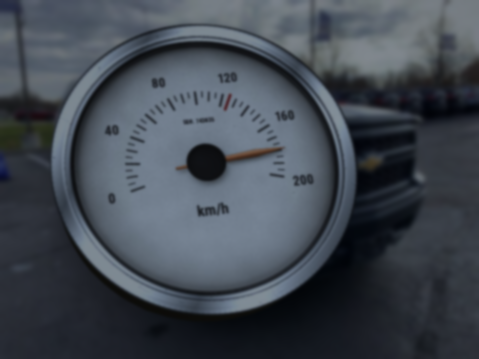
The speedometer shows 180 (km/h)
